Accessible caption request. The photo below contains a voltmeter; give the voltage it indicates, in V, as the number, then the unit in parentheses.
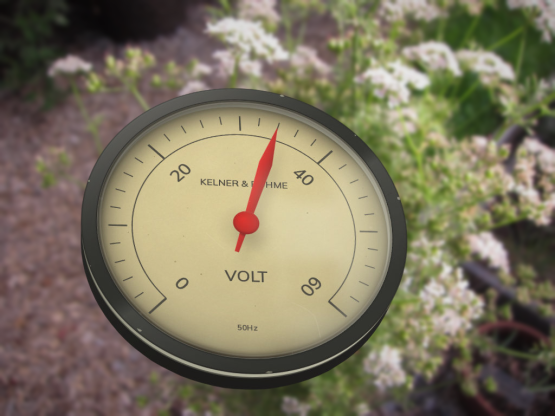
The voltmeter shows 34 (V)
